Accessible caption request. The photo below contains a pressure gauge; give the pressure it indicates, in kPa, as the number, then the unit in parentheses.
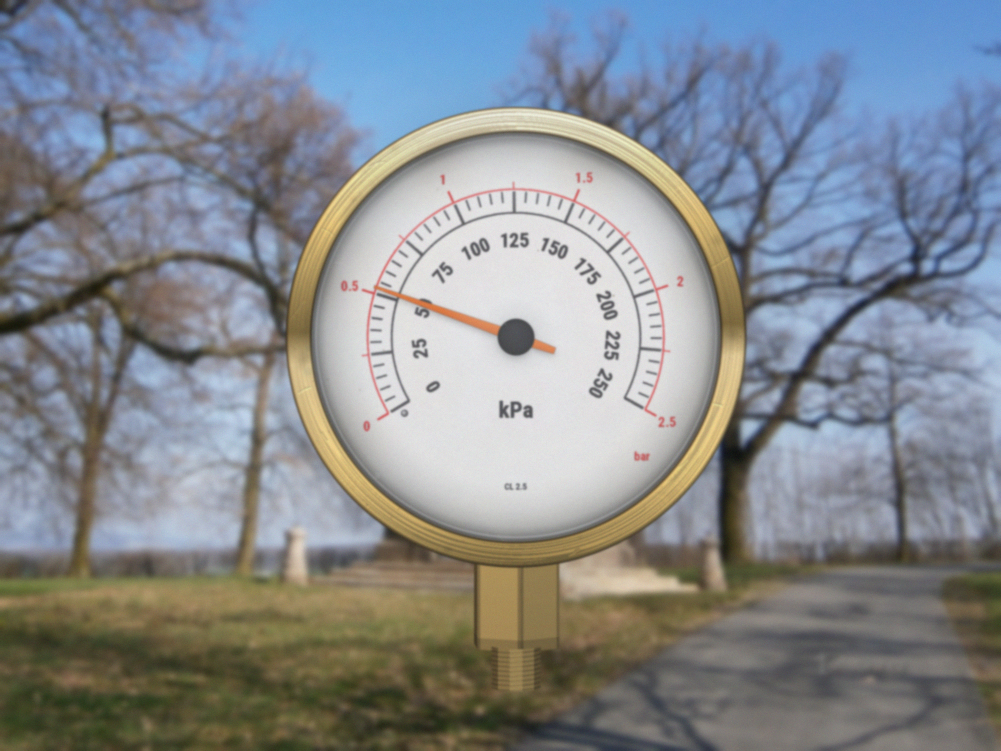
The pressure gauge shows 52.5 (kPa)
